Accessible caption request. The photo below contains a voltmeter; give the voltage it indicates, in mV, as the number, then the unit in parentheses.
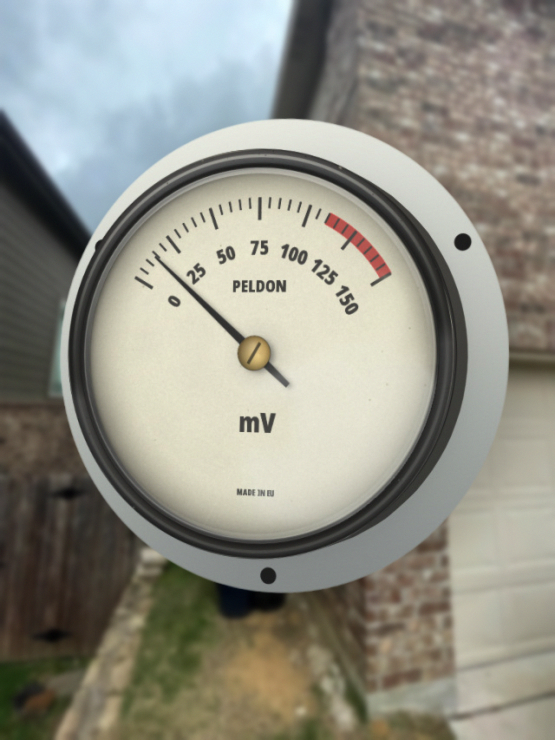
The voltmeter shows 15 (mV)
